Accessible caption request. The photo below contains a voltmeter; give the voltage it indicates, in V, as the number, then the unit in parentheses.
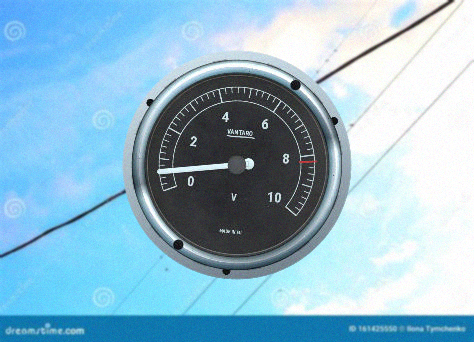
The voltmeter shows 0.6 (V)
